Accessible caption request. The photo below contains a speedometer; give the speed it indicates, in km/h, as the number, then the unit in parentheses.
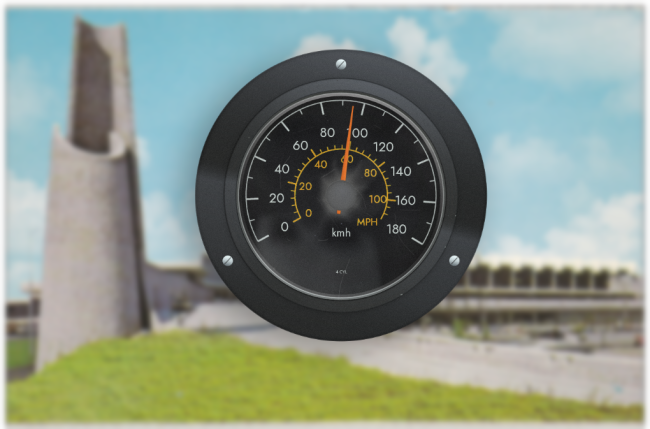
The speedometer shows 95 (km/h)
